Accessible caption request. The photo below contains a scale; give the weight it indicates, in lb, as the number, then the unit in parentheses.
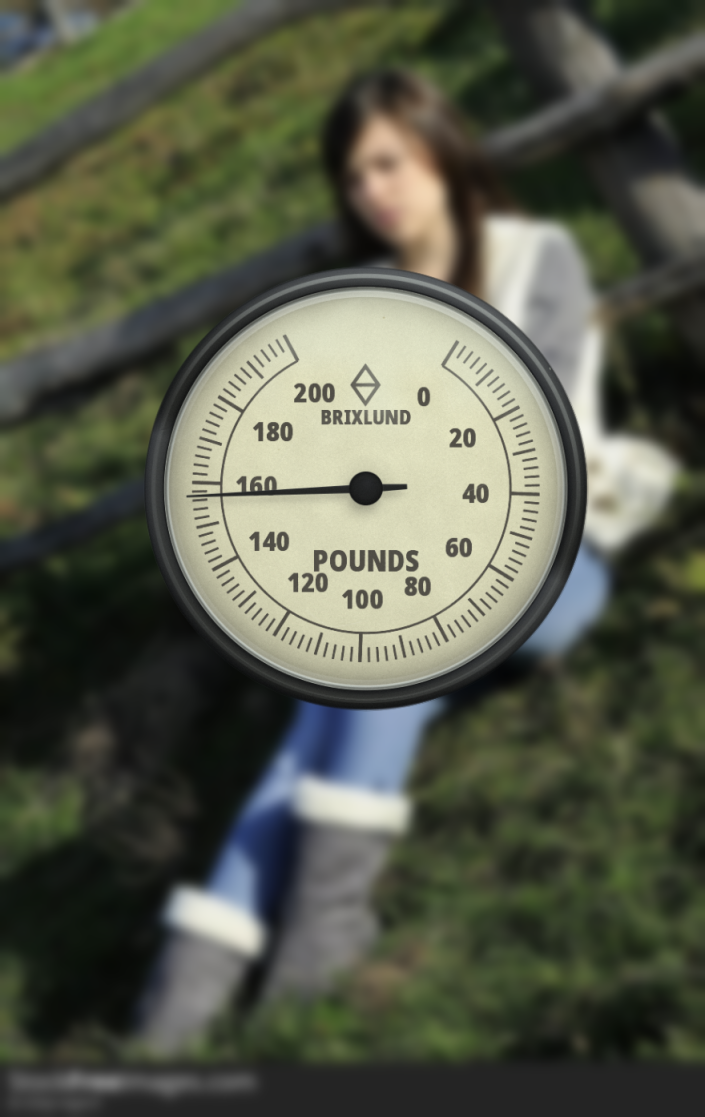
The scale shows 157 (lb)
